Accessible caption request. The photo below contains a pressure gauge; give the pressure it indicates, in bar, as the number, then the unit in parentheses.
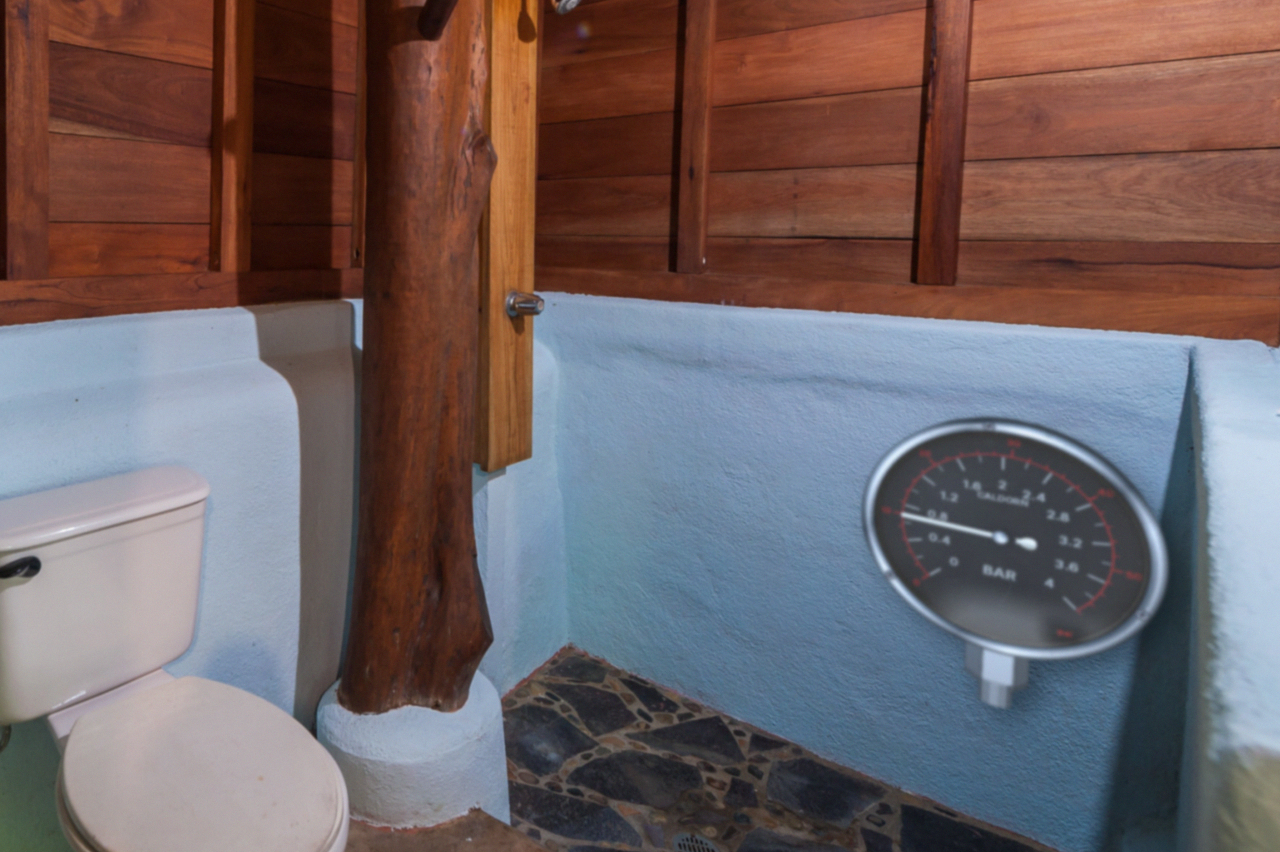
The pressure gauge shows 0.7 (bar)
